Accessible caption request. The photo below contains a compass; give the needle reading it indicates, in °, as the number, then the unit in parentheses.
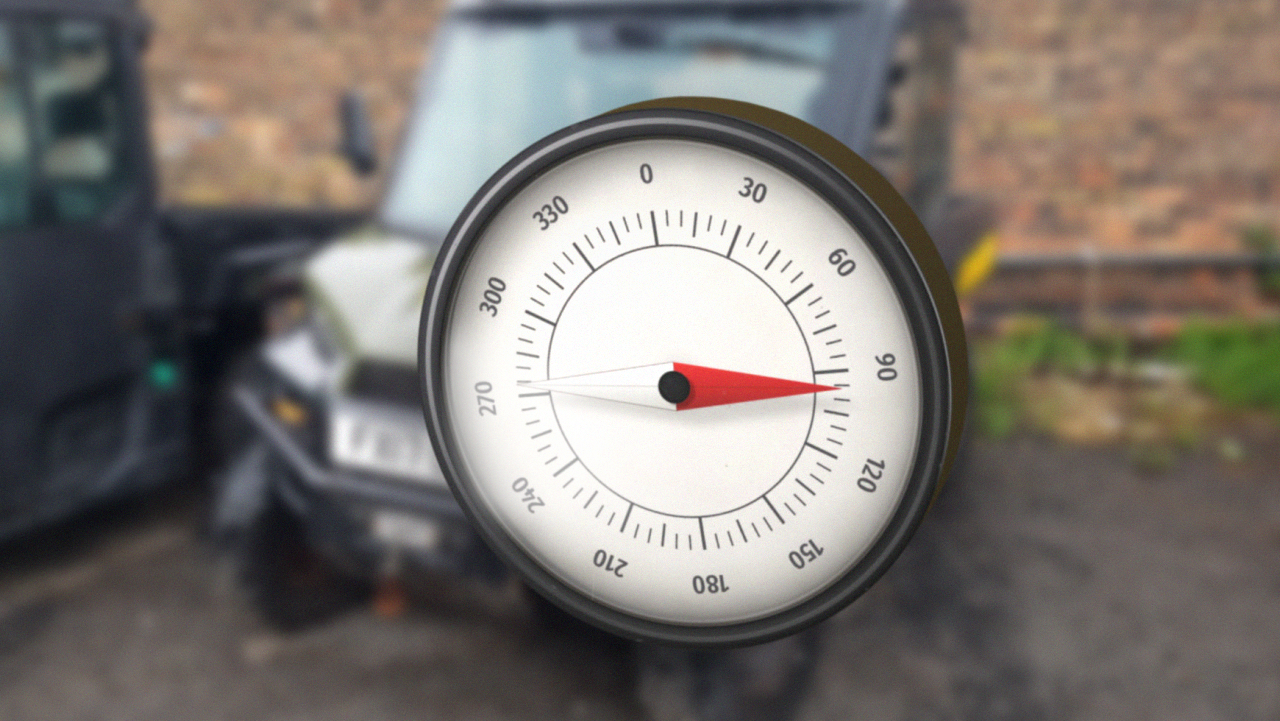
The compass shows 95 (°)
